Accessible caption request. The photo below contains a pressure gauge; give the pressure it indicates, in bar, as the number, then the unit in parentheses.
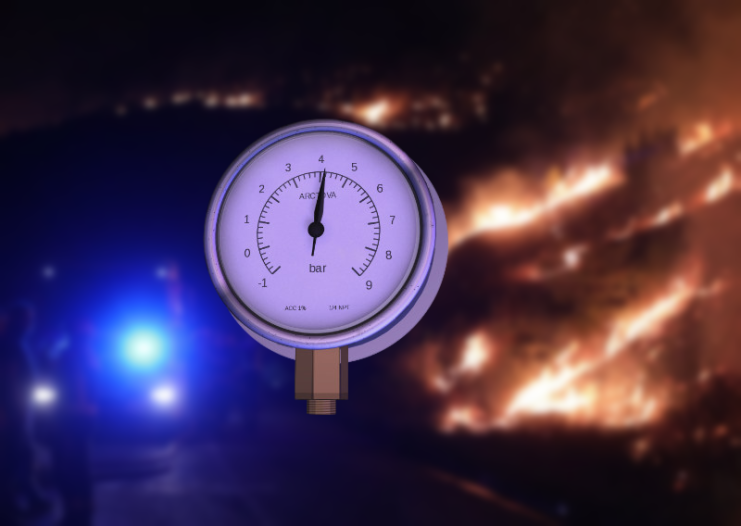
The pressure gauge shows 4.2 (bar)
